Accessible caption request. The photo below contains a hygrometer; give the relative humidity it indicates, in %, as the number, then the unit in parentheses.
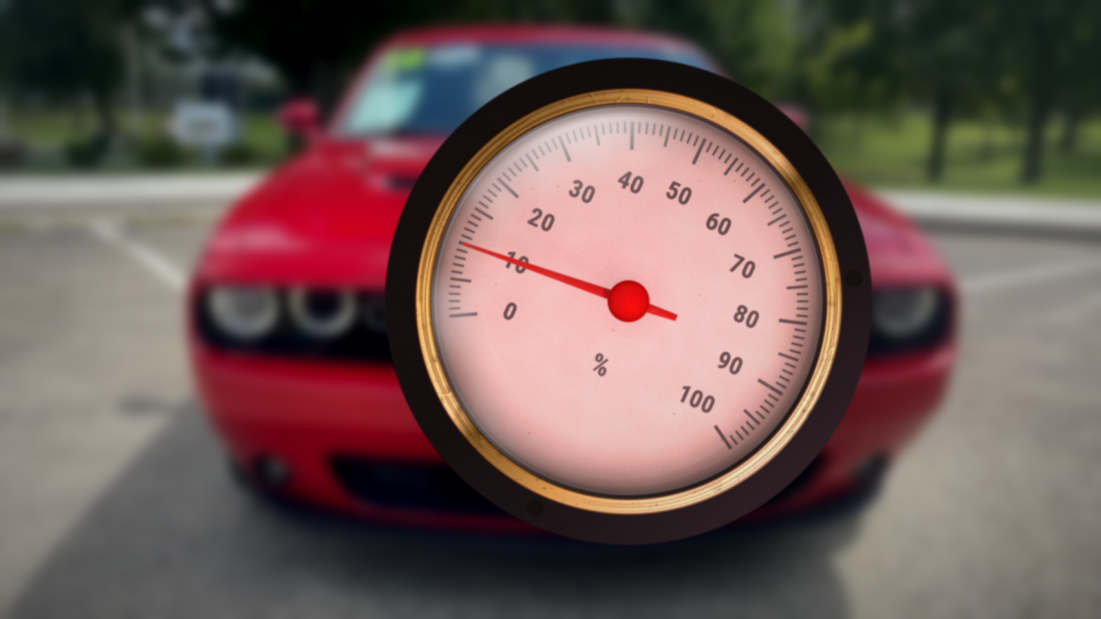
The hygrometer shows 10 (%)
